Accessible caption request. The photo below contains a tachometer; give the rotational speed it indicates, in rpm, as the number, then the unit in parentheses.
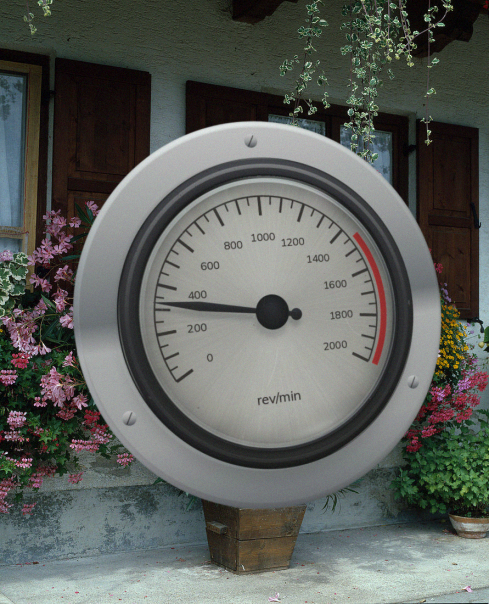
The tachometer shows 325 (rpm)
